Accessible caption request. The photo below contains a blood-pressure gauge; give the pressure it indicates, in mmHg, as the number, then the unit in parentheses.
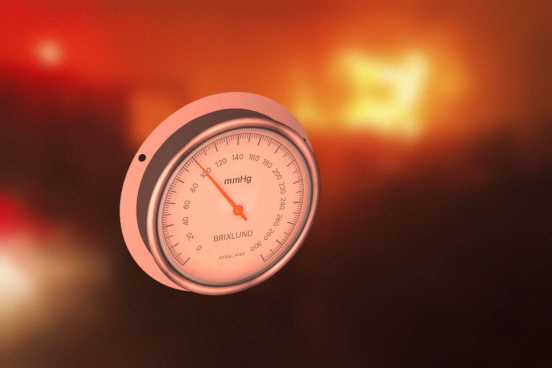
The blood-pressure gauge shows 100 (mmHg)
